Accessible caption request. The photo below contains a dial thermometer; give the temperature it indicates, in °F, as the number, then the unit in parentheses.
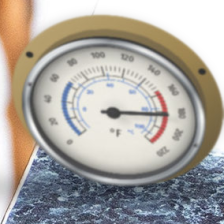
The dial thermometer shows 180 (°F)
